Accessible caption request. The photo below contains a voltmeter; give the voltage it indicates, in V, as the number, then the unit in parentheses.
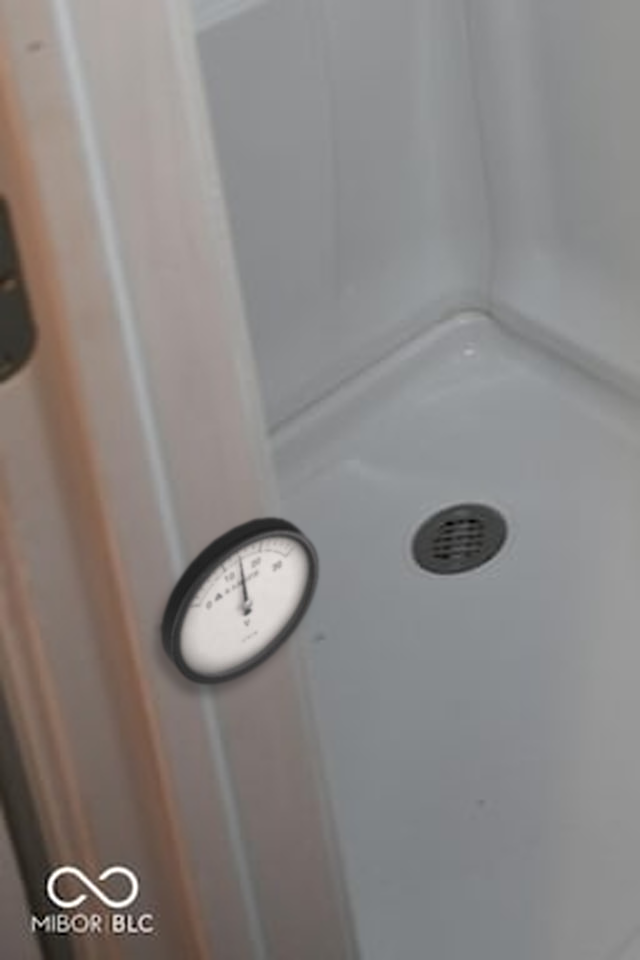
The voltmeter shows 14 (V)
